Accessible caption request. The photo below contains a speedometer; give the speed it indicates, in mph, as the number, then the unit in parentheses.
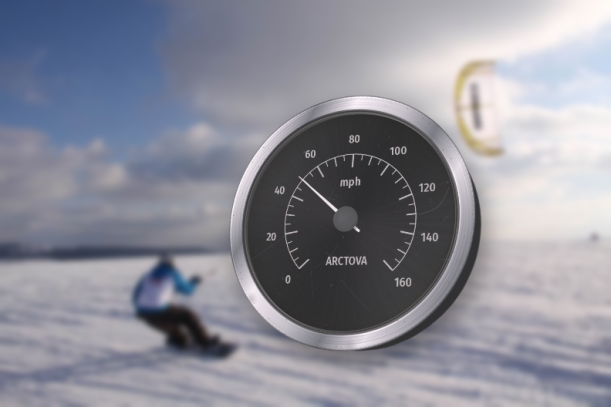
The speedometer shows 50 (mph)
